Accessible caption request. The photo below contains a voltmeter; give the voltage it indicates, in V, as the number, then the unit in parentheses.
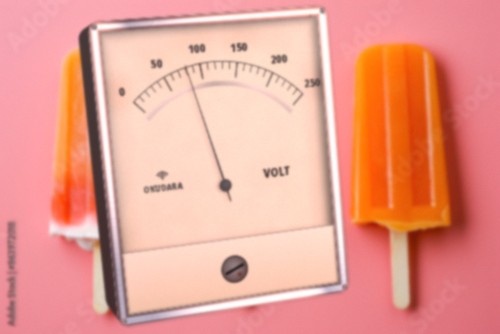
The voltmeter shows 80 (V)
